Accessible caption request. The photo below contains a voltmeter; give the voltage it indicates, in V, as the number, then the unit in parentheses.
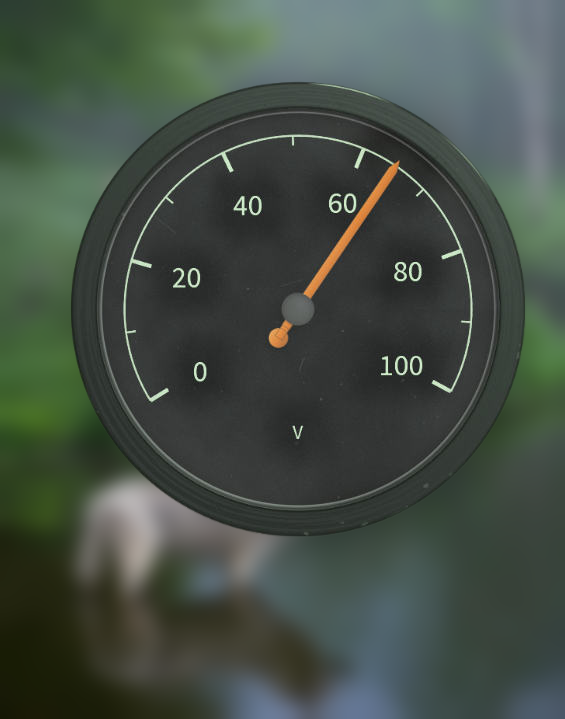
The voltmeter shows 65 (V)
